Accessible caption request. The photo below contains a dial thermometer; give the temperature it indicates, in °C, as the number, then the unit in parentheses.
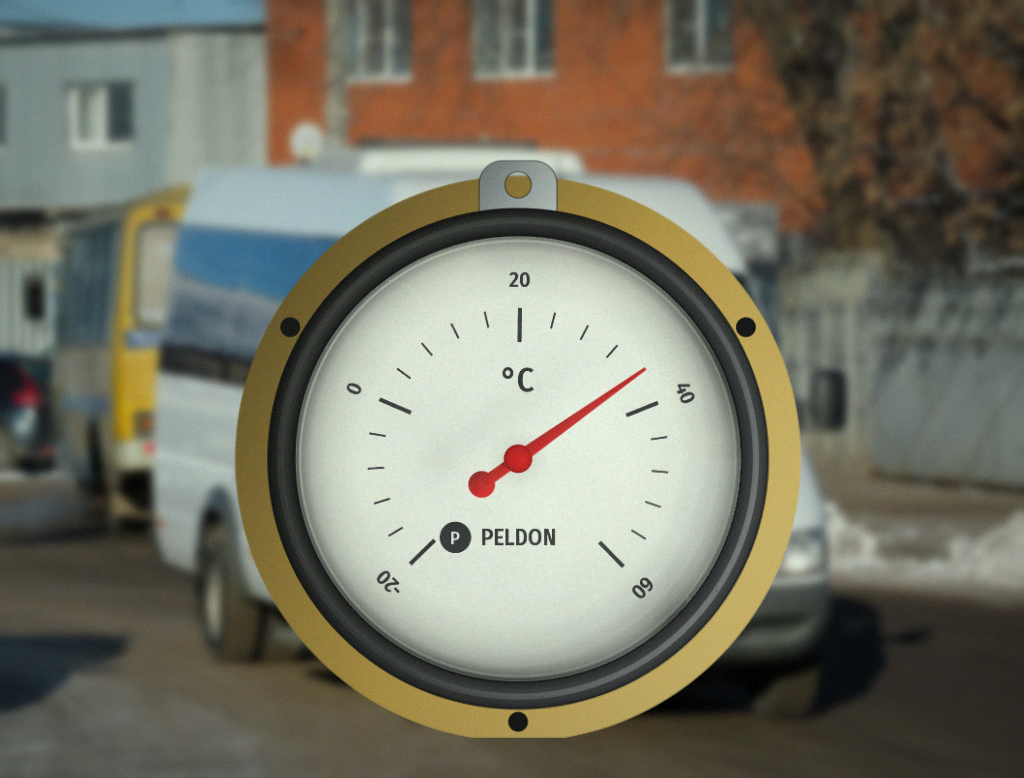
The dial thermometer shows 36 (°C)
